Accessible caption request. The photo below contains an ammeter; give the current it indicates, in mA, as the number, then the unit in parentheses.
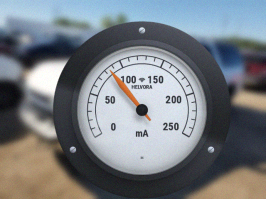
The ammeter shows 85 (mA)
